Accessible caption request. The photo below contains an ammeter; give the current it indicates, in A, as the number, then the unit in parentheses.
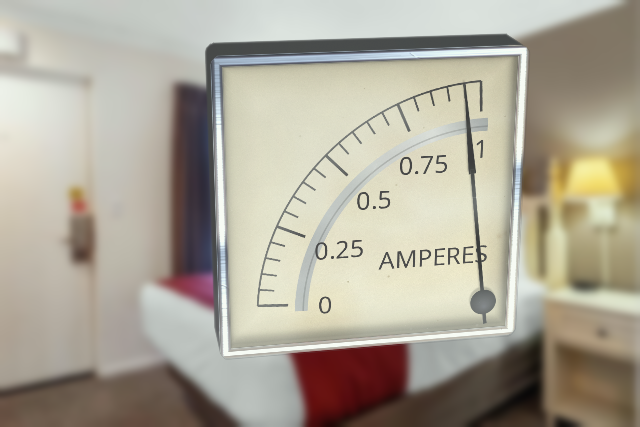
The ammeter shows 0.95 (A)
